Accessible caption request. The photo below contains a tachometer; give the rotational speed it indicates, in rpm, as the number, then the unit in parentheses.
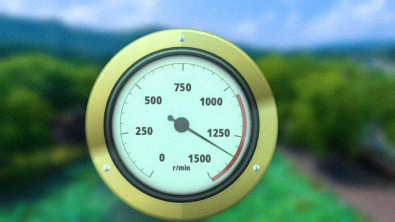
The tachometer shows 1350 (rpm)
